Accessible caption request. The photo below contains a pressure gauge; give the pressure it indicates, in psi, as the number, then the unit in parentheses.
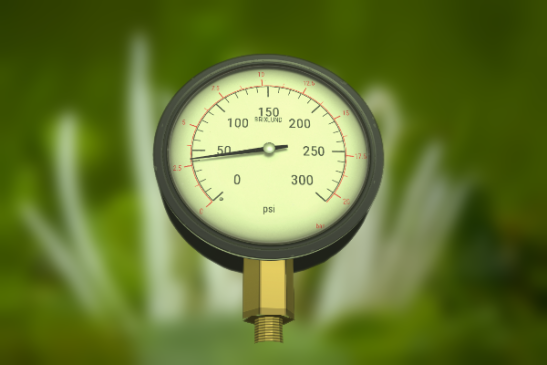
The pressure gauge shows 40 (psi)
